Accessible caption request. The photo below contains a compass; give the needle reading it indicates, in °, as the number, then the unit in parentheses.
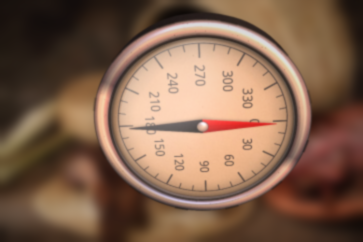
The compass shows 0 (°)
